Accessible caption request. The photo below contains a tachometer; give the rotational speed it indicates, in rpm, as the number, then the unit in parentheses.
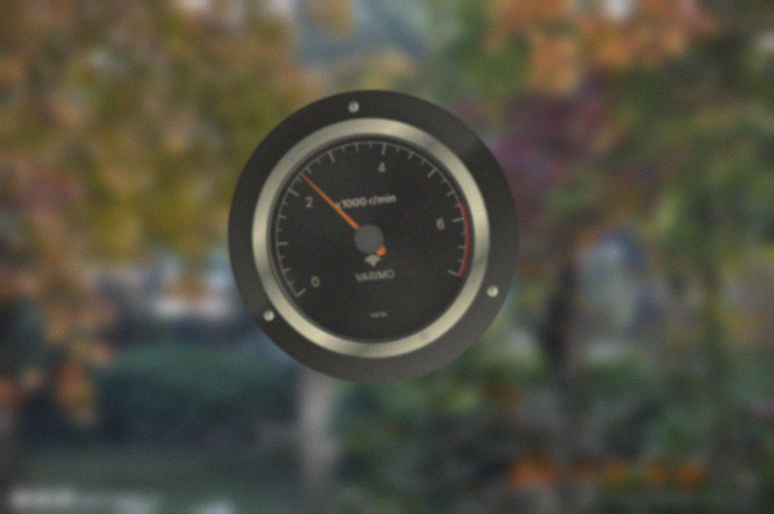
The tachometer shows 2375 (rpm)
